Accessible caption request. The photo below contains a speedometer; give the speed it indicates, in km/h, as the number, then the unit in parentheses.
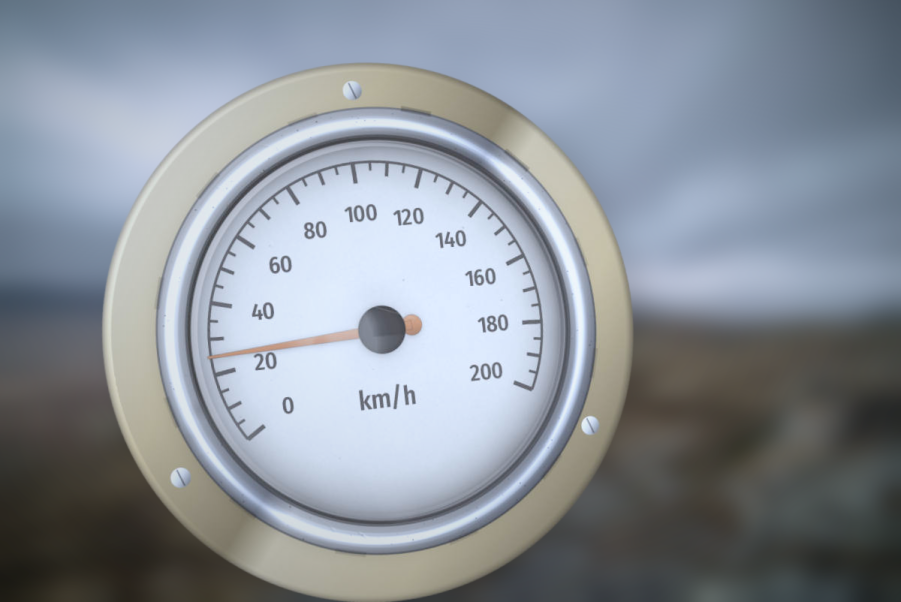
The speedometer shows 25 (km/h)
